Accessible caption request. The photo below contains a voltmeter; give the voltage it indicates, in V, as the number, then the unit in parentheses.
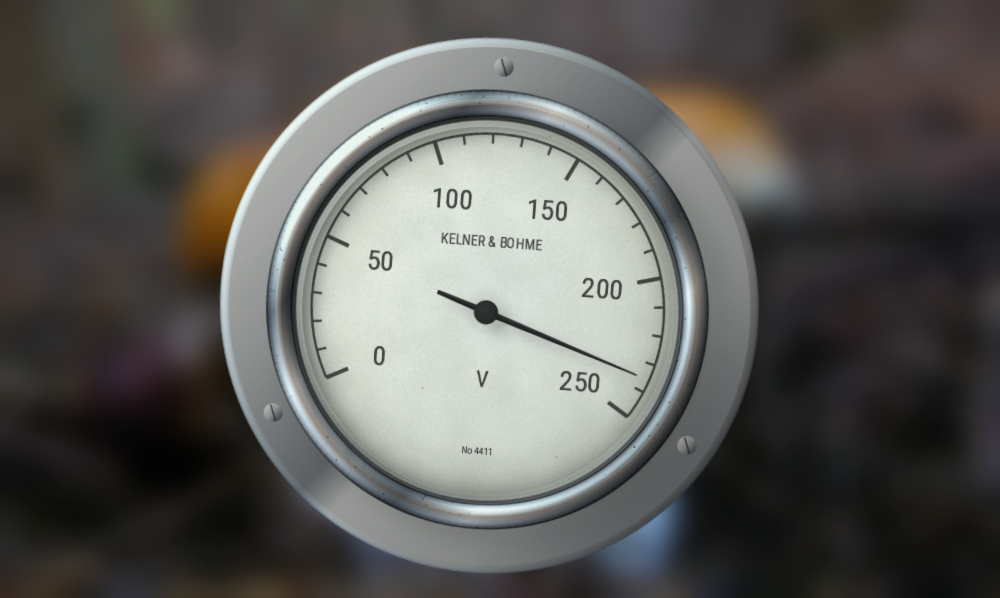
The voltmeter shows 235 (V)
